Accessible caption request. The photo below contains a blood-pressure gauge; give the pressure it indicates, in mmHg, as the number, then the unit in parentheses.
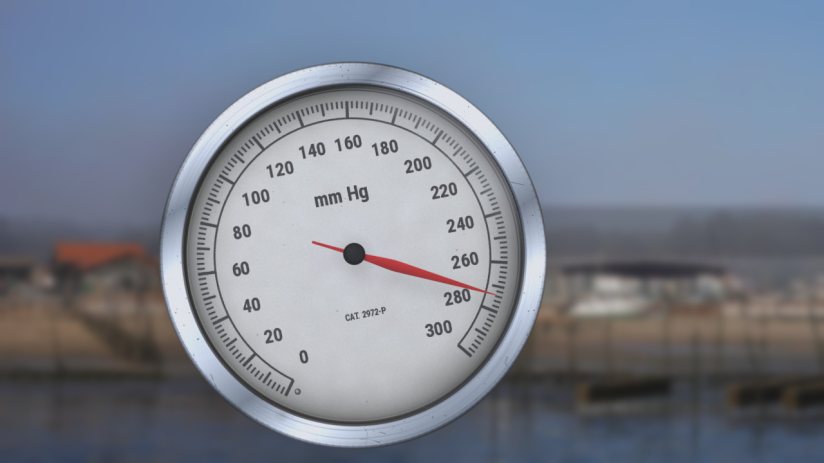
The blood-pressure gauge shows 274 (mmHg)
